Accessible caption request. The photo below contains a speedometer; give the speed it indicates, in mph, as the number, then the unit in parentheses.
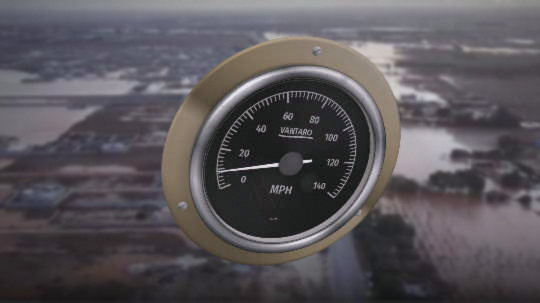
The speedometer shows 10 (mph)
